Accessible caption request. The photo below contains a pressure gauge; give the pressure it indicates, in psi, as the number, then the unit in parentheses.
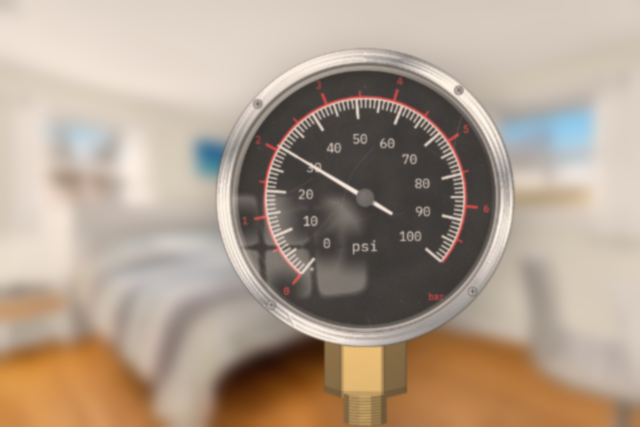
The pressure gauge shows 30 (psi)
